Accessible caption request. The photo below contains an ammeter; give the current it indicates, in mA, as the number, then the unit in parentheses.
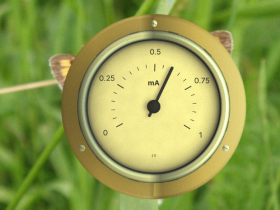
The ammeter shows 0.6 (mA)
